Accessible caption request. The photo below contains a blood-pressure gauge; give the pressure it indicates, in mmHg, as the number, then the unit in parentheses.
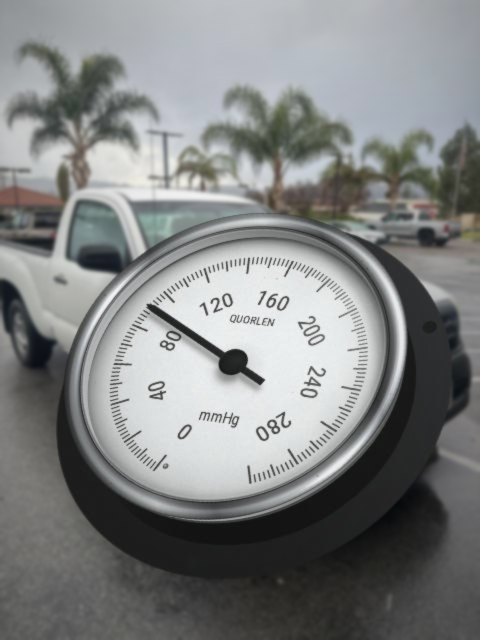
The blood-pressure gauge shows 90 (mmHg)
